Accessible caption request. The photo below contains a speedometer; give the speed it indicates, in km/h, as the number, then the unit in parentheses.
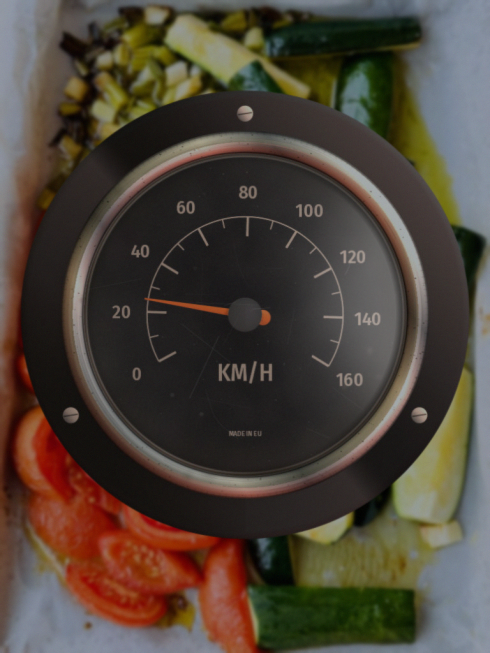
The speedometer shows 25 (km/h)
